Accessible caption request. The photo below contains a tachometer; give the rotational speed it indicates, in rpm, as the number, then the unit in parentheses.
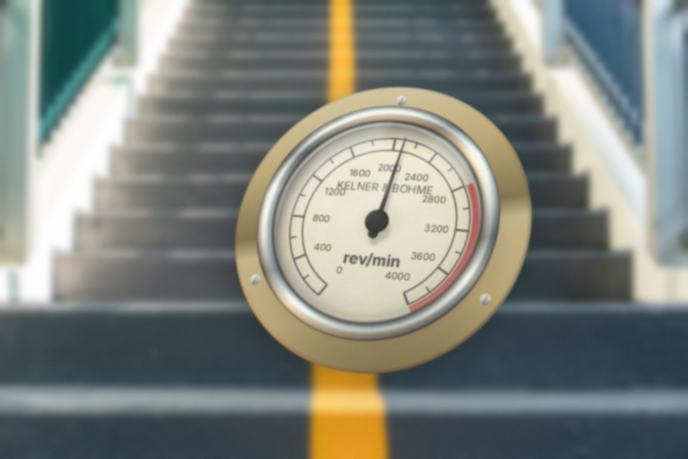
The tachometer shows 2100 (rpm)
